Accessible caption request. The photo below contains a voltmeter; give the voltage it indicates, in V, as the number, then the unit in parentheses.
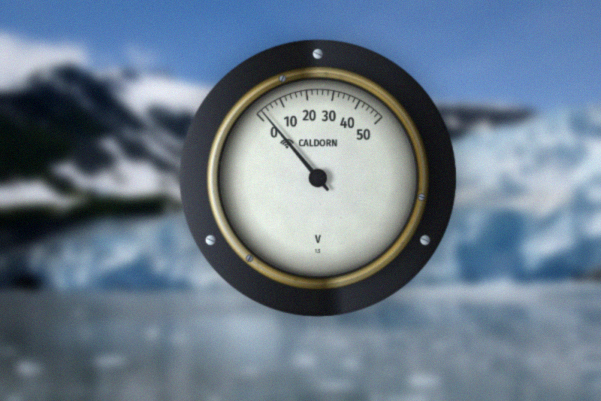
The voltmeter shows 2 (V)
